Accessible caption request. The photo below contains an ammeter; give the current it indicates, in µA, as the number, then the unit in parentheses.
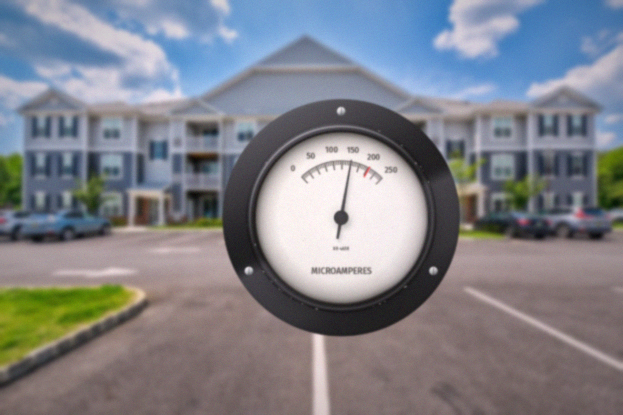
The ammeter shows 150 (µA)
